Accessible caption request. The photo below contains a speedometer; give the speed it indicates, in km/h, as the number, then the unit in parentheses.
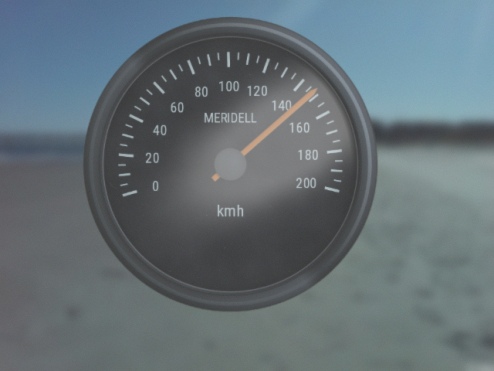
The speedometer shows 147.5 (km/h)
